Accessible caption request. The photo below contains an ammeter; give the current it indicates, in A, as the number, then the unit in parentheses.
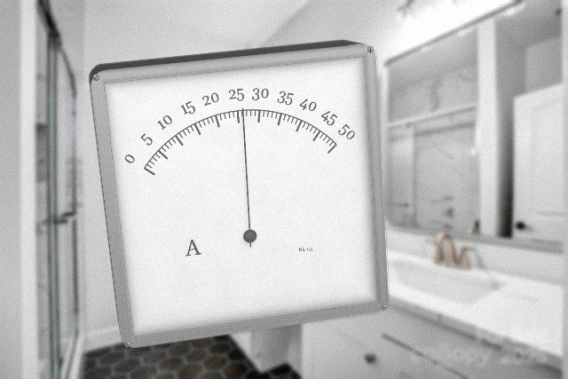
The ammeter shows 26 (A)
